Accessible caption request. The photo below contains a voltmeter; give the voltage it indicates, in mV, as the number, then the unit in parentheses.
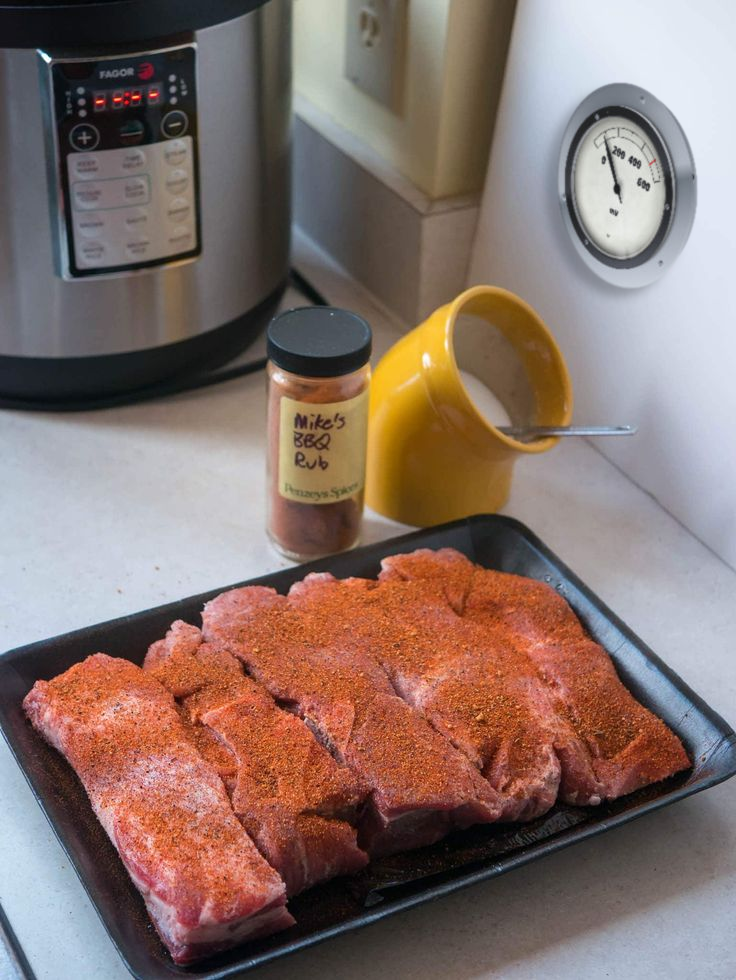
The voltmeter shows 100 (mV)
